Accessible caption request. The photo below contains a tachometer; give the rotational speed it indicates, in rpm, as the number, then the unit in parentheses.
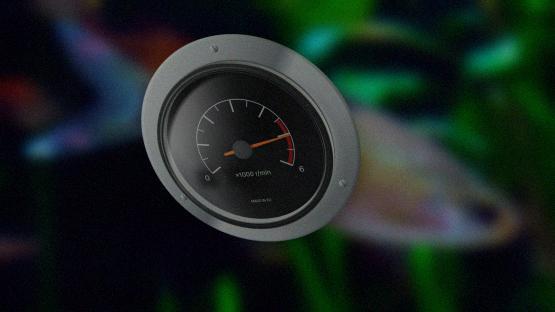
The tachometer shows 5000 (rpm)
